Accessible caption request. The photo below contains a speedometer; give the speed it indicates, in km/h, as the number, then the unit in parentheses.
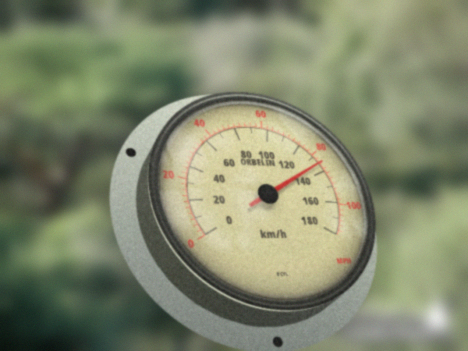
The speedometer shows 135 (km/h)
